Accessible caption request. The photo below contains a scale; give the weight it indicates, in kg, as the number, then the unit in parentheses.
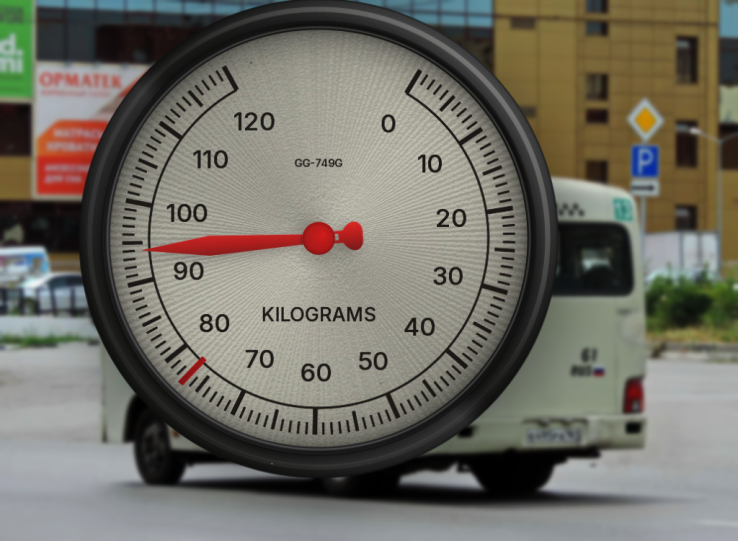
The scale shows 94 (kg)
